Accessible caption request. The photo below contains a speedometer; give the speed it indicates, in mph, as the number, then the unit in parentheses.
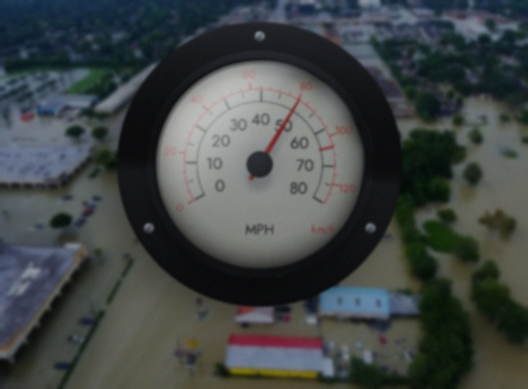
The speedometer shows 50 (mph)
